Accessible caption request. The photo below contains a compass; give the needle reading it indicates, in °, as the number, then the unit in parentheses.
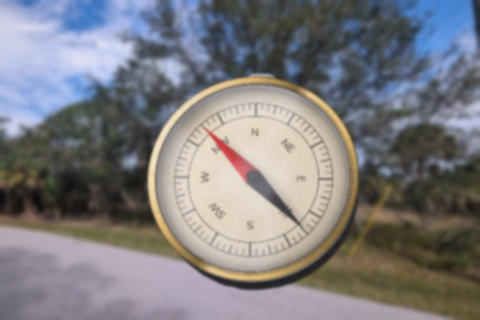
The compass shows 315 (°)
